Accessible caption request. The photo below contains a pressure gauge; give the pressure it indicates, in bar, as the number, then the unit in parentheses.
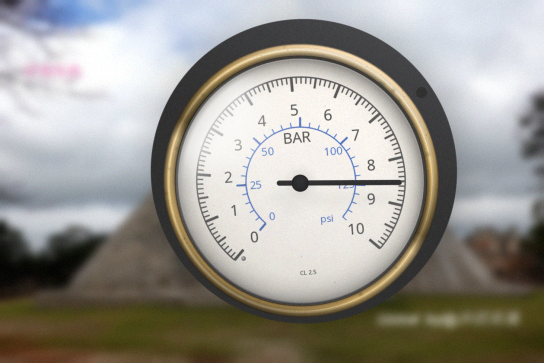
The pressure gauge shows 8.5 (bar)
